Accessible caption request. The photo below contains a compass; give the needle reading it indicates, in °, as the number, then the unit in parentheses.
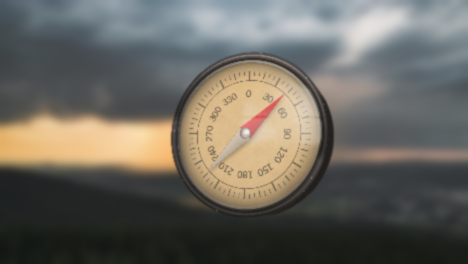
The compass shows 45 (°)
